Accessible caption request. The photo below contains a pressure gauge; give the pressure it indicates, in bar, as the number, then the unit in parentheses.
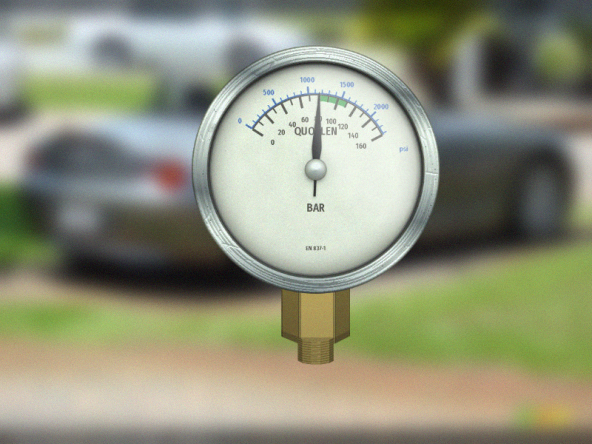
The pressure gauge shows 80 (bar)
